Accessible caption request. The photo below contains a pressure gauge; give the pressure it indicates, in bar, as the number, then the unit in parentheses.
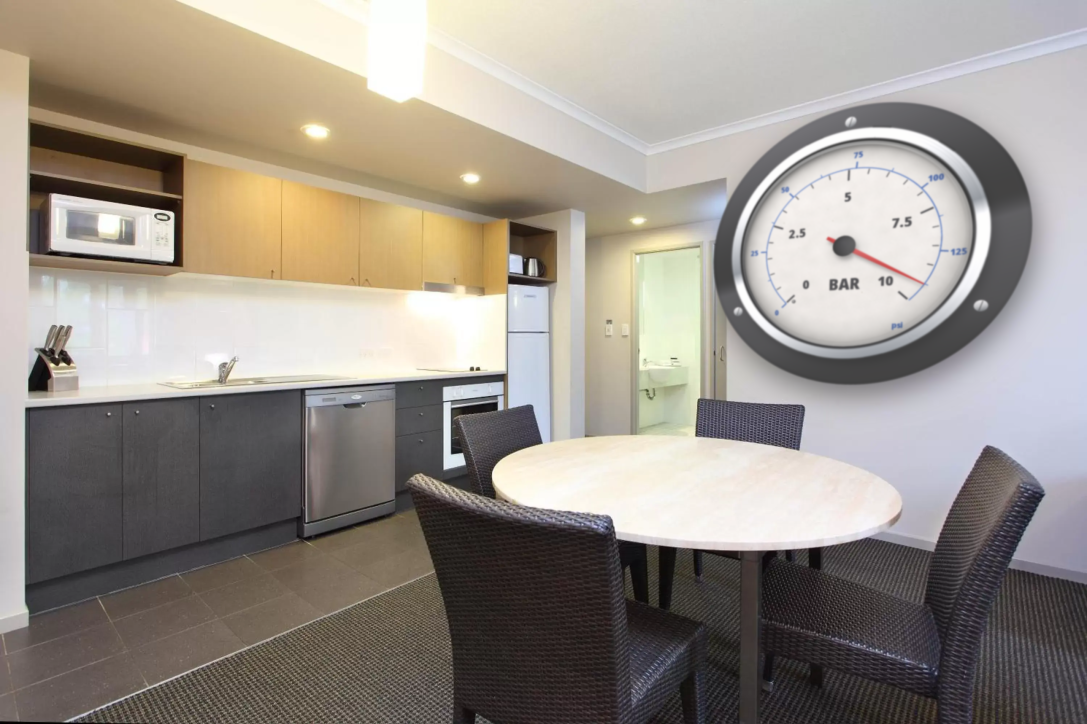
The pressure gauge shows 9.5 (bar)
